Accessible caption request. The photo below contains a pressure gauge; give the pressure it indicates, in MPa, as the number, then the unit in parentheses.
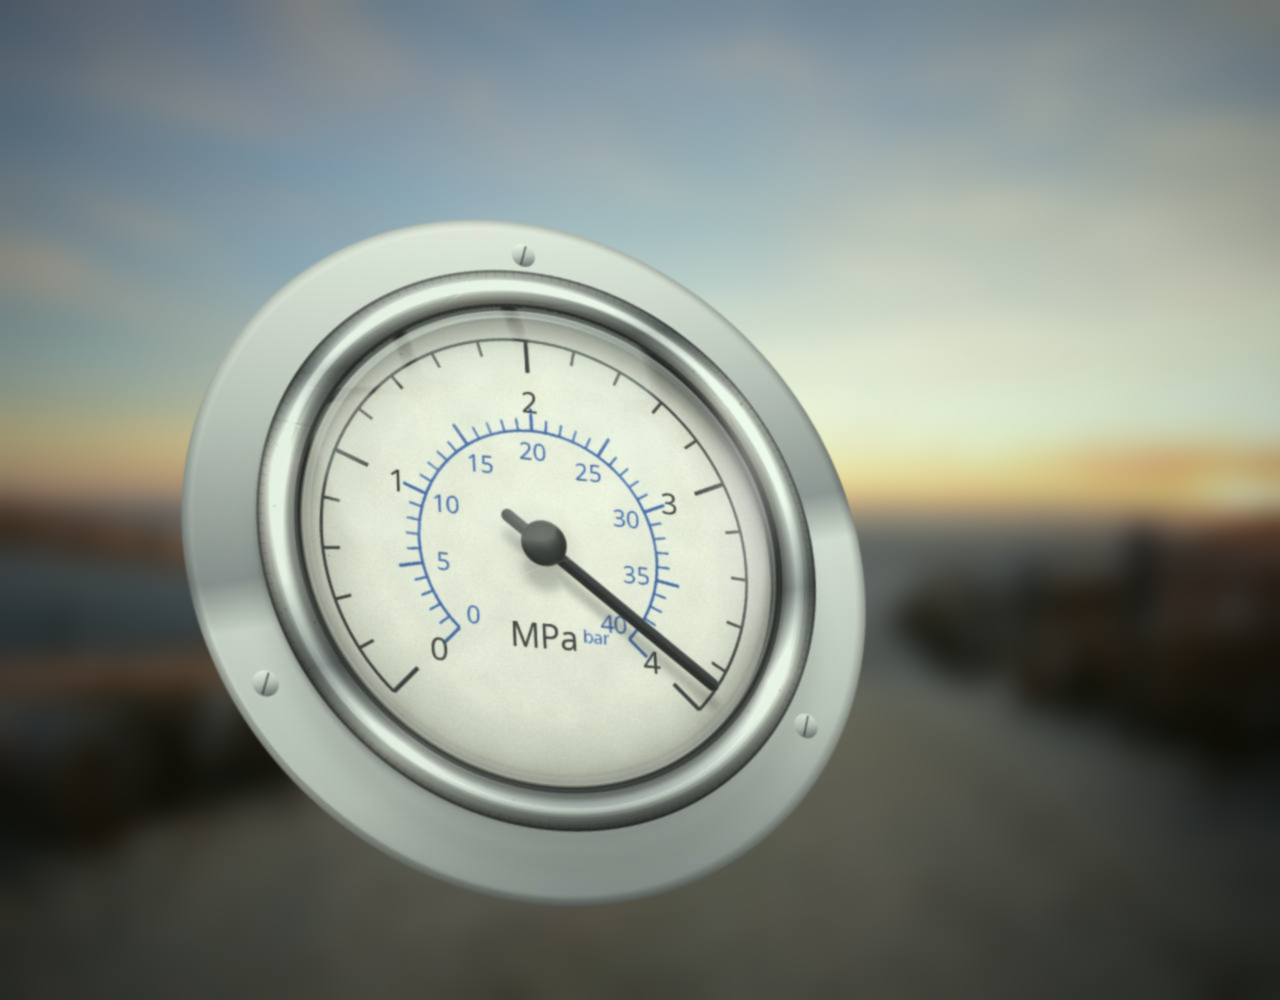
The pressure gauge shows 3.9 (MPa)
